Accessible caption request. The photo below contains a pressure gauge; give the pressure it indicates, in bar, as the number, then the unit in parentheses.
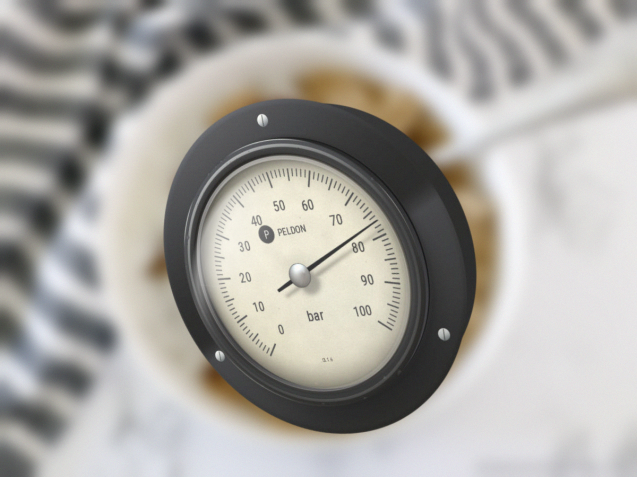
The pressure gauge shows 77 (bar)
